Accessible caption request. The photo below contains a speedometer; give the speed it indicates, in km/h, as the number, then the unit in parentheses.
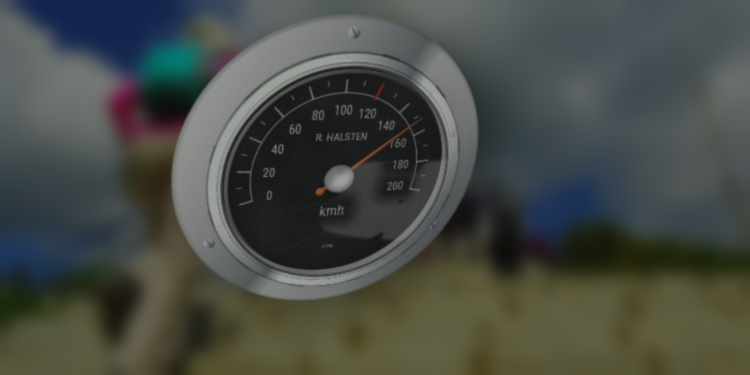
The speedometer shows 150 (km/h)
